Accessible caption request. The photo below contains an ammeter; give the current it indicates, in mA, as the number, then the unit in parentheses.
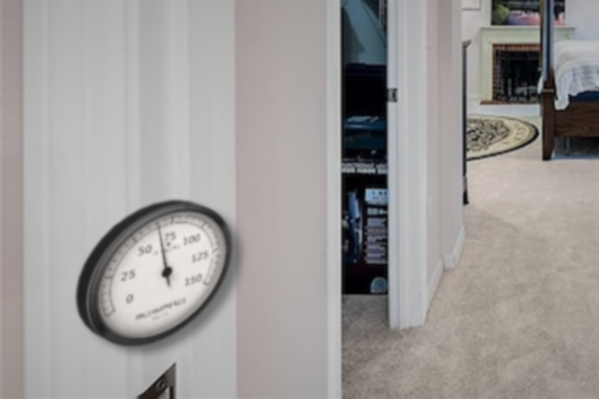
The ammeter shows 65 (mA)
